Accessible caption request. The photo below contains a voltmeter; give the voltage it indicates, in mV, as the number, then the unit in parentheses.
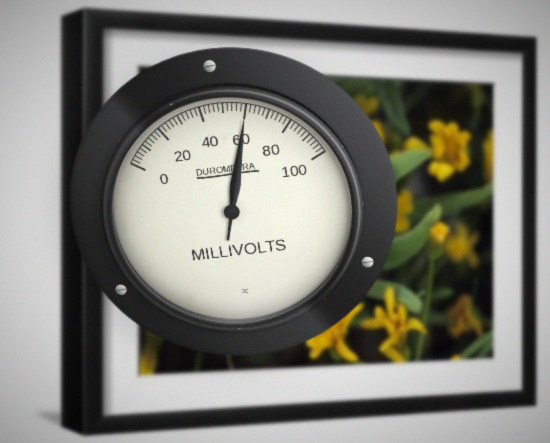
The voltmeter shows 60 (mV)
